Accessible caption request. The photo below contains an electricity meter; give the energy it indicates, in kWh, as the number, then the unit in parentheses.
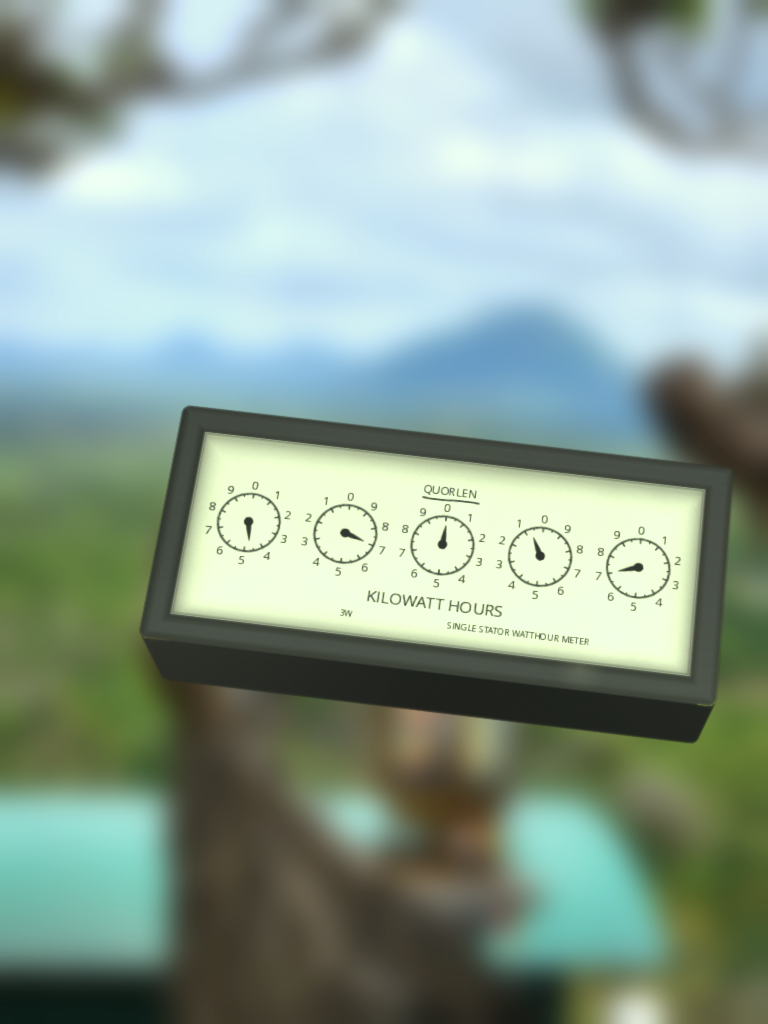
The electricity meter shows 47007 (kWh)
